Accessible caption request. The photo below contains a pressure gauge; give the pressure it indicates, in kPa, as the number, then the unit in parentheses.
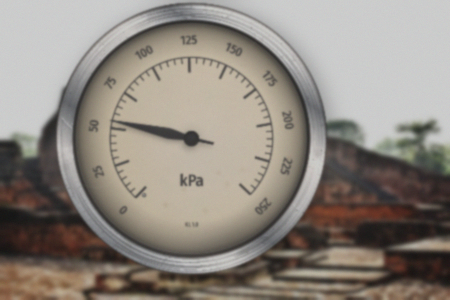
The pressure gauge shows 55 (kPa)
